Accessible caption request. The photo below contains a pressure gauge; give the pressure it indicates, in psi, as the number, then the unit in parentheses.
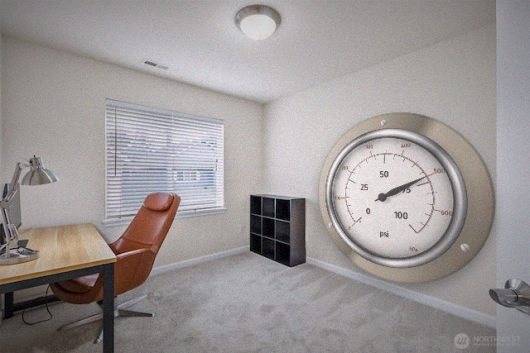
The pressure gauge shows 72.5 (psi)
